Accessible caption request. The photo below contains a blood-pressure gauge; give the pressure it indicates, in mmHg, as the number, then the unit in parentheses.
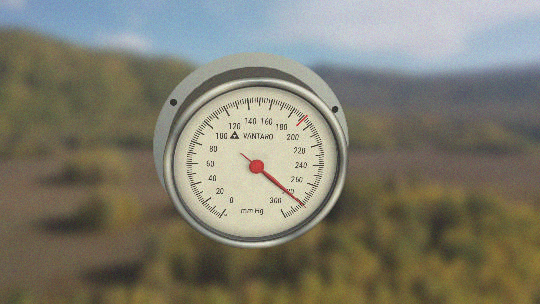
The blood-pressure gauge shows 280 (mmHg)
